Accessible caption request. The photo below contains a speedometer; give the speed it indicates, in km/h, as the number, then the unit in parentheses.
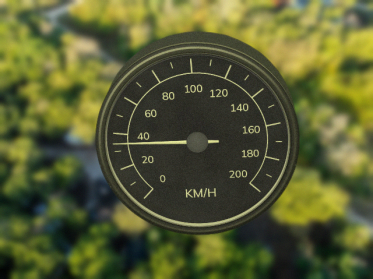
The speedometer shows 35 (km/h)
